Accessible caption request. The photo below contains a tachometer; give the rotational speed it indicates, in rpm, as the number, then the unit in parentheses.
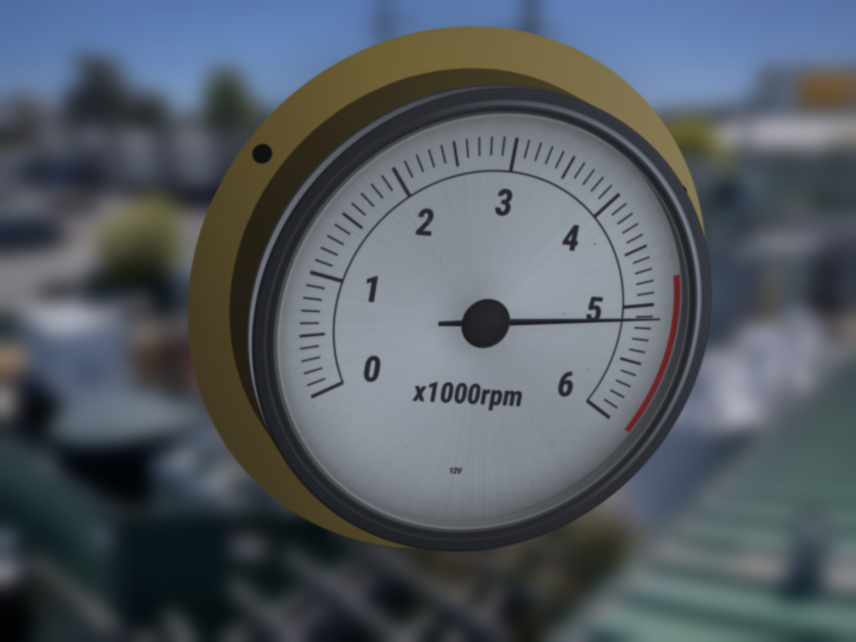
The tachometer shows 5100 (rpm)
